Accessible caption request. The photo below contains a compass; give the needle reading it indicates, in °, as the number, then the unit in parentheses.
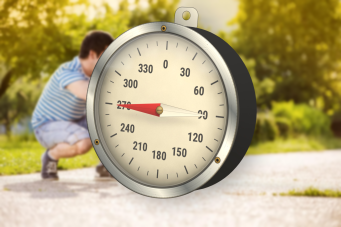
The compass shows 270 (°)
